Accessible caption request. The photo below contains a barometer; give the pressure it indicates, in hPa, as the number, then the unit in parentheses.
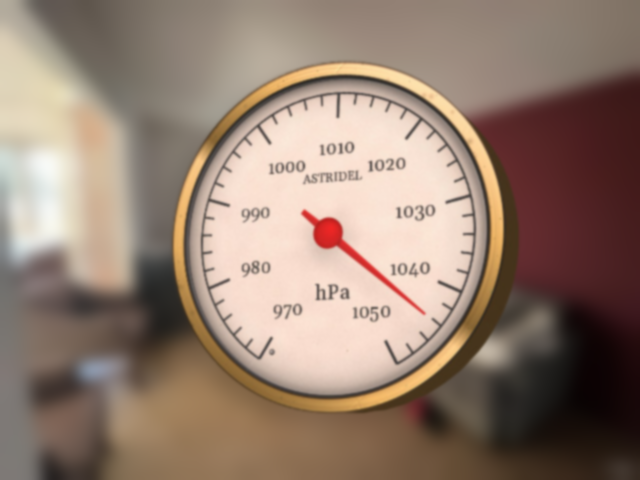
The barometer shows 1044 (hPa)
